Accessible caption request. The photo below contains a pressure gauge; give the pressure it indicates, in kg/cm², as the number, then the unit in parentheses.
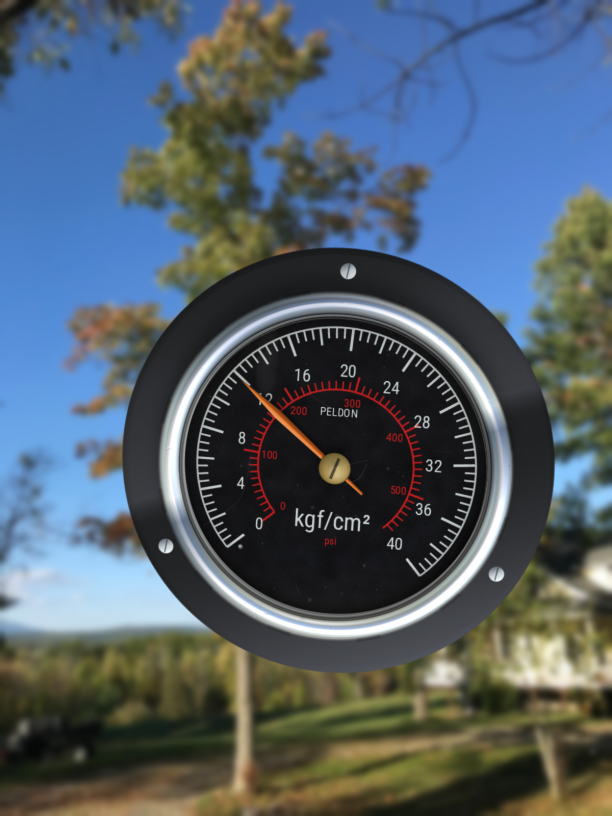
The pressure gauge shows 12 (kg/cm²)
